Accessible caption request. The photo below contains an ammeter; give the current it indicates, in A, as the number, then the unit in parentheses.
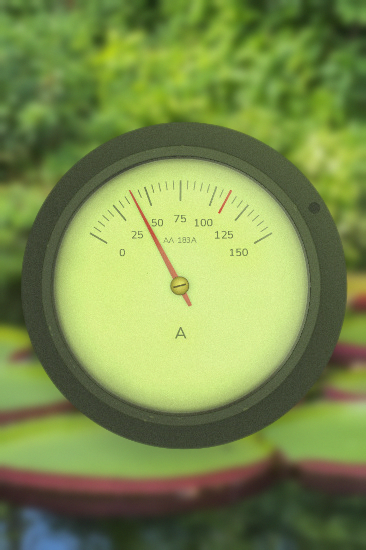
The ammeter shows 40 (A)
